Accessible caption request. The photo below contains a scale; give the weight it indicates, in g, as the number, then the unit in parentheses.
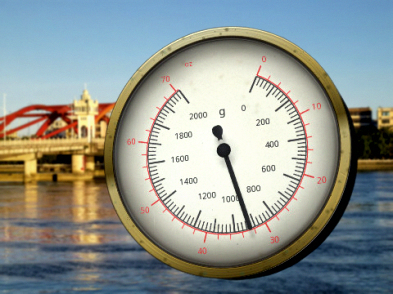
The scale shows 920 (g)
